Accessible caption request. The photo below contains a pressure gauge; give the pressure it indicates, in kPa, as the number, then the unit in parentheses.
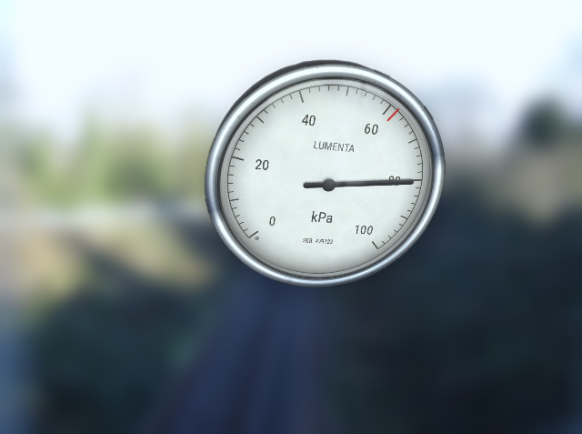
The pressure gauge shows 80 (kPa)
